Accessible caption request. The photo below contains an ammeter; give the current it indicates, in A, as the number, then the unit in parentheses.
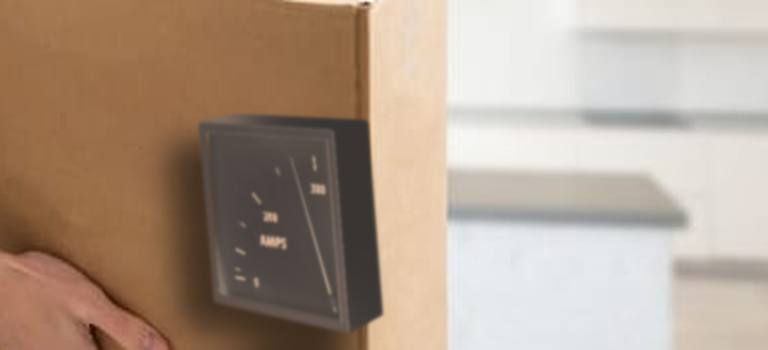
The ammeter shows 275 (A)
